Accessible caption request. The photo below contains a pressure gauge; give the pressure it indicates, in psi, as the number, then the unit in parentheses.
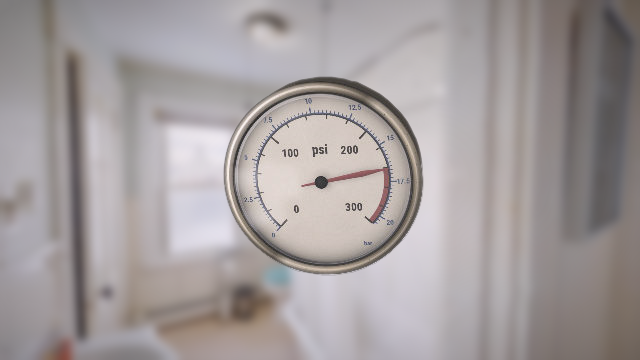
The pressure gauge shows 240 (psi)
